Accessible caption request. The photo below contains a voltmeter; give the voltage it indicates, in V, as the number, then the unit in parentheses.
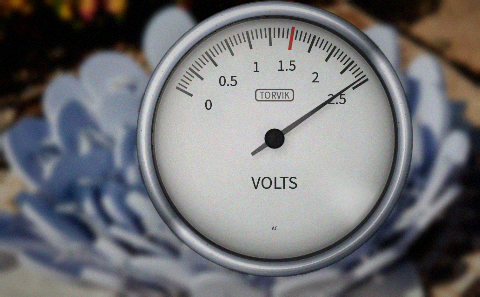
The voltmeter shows 2.45 (V)
